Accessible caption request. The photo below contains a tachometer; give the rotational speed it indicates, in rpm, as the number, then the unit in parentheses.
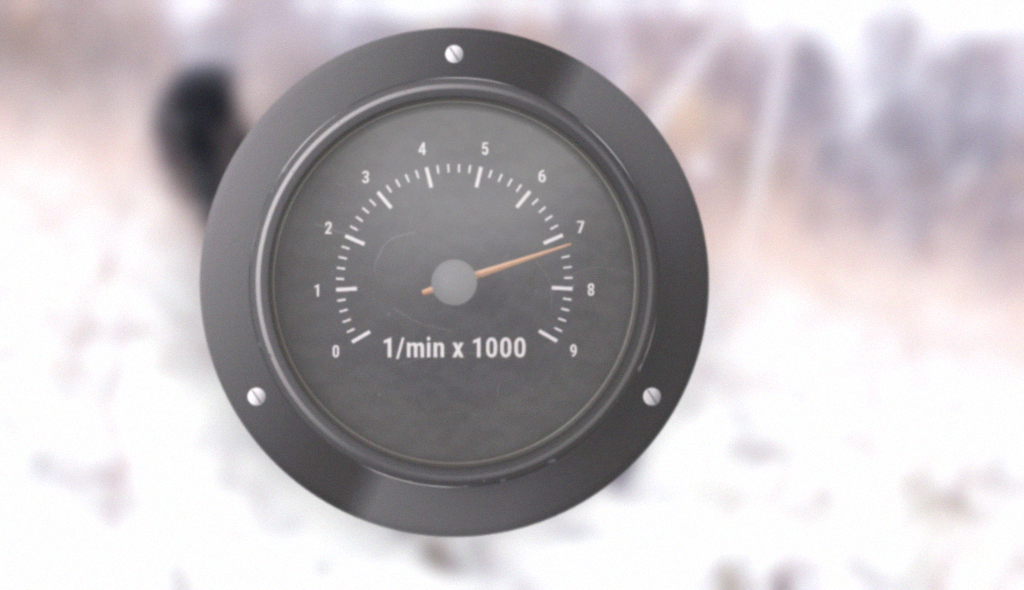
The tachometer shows 7200 (rpm)
